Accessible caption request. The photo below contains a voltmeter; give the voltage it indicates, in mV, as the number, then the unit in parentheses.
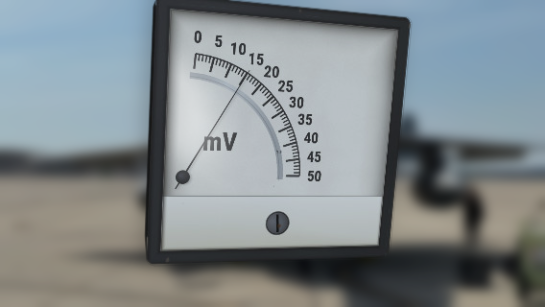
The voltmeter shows 15 (mV)
